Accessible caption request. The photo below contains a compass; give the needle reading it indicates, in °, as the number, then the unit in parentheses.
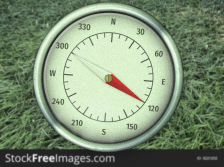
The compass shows 120 (°)
